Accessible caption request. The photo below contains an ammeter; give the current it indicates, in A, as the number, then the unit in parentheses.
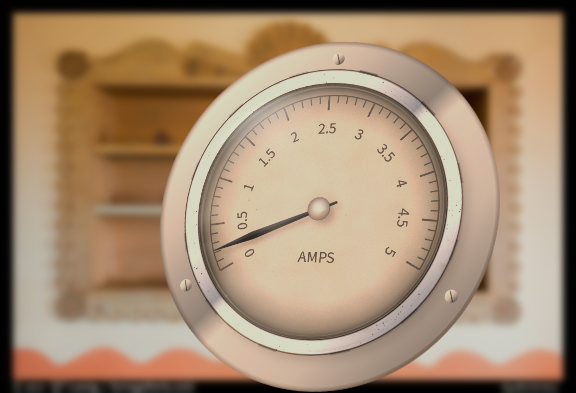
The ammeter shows 0.2 (A)
